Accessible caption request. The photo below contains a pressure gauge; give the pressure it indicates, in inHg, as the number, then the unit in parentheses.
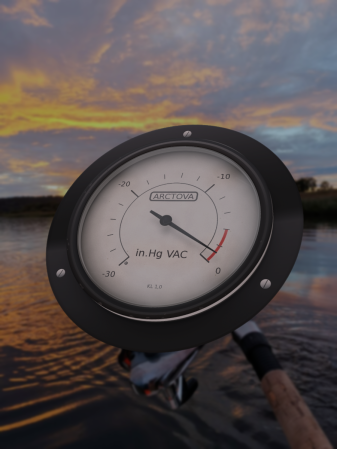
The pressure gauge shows -1 (inHg)
